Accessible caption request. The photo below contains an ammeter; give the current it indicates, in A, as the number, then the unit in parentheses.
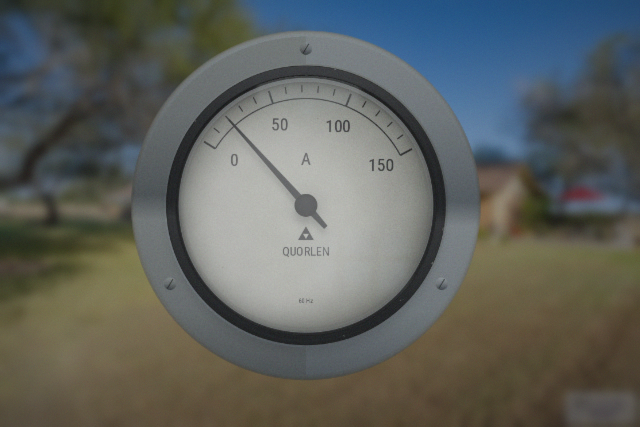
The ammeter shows 20 (A)
